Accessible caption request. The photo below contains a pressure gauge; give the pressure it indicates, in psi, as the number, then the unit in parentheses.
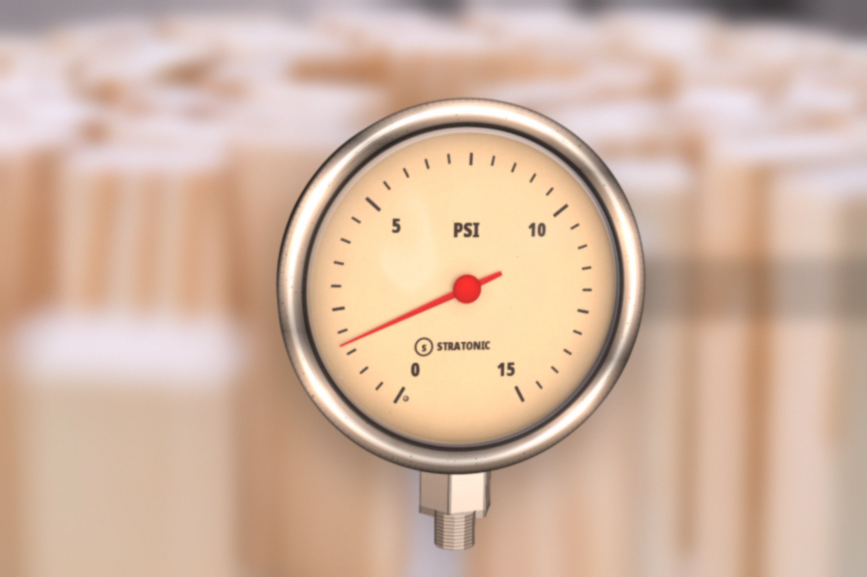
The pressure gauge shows 1.75 (psi)
